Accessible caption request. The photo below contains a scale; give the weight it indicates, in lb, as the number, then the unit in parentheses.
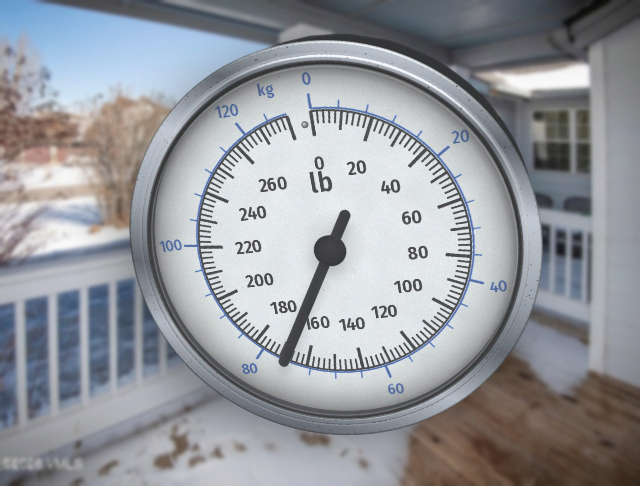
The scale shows 168 (lb)
